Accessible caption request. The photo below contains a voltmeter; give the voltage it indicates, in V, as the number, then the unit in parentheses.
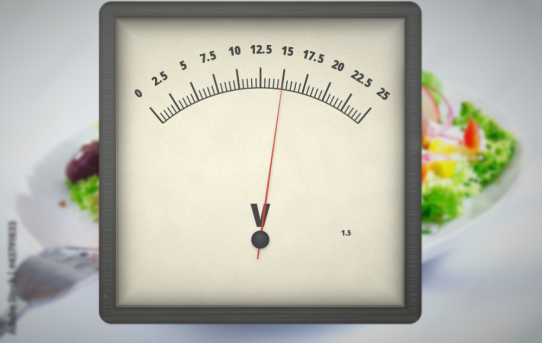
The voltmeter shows 15 (V)
